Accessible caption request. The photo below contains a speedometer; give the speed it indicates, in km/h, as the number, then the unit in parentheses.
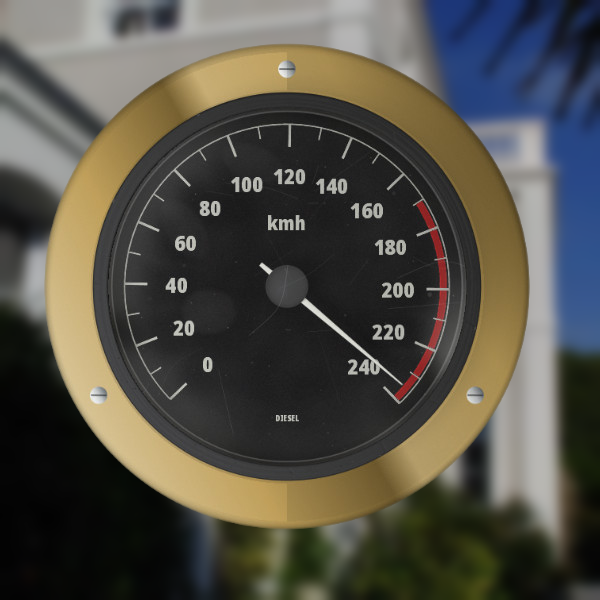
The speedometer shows 235 (km/h)
